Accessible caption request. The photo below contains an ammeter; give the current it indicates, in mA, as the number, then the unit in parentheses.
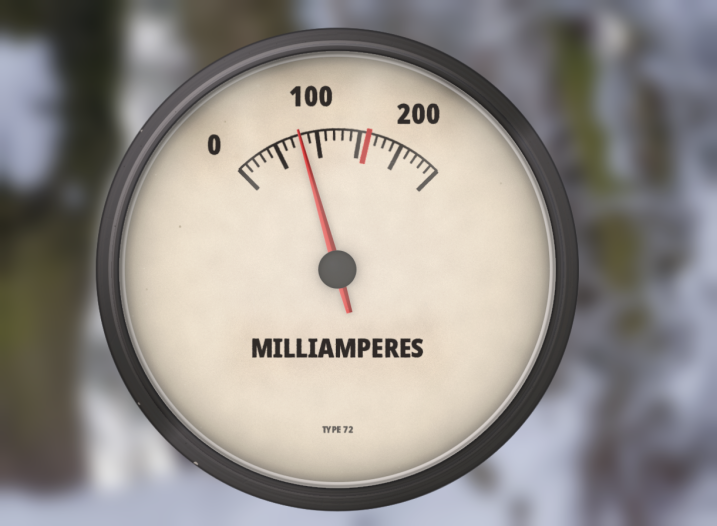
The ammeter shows 80 (mA)
